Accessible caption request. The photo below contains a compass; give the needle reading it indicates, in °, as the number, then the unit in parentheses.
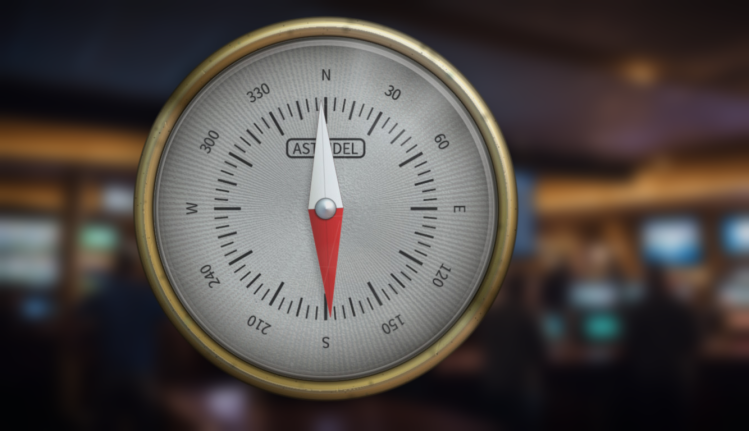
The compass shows 177.5 (°)
